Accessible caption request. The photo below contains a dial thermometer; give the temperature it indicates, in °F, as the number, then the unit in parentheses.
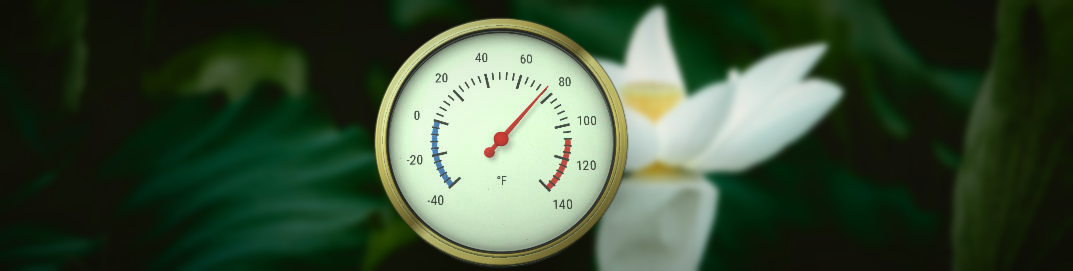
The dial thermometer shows 76 (°F)
